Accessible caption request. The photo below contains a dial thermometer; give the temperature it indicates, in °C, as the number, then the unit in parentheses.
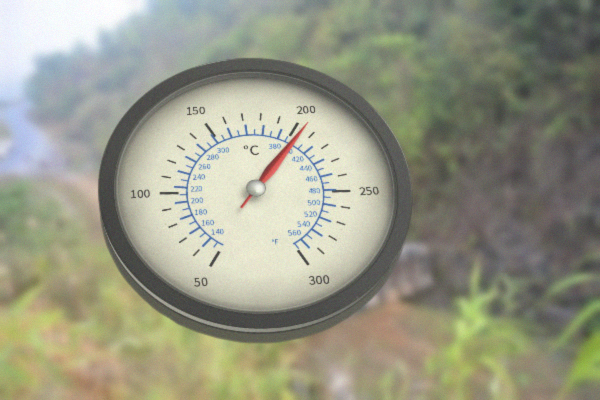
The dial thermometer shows 205 (°C)
